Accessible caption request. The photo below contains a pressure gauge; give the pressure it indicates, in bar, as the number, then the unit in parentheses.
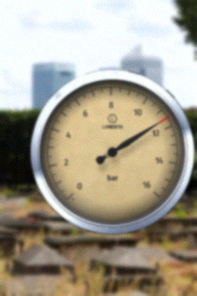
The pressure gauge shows 11.5 (bar)
